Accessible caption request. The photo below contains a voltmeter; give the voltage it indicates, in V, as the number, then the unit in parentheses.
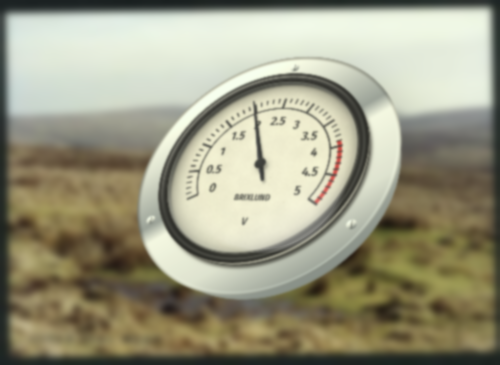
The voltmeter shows 2 (V)
